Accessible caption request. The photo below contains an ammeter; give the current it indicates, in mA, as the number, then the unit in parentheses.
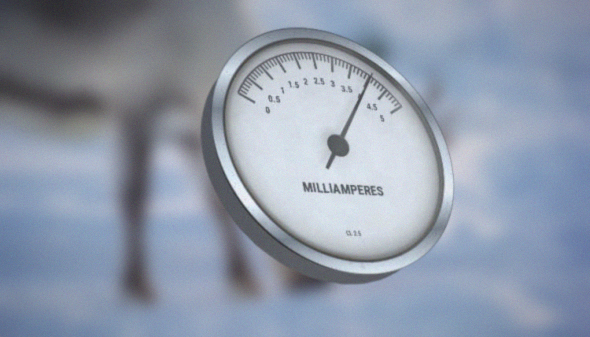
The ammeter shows 4 (mA)
